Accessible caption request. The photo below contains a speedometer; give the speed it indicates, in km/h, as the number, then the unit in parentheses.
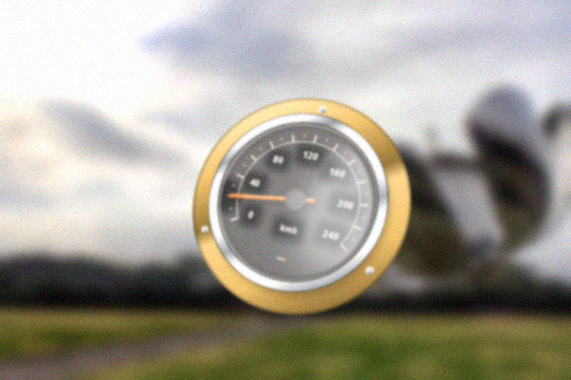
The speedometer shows 20 (km/h)
